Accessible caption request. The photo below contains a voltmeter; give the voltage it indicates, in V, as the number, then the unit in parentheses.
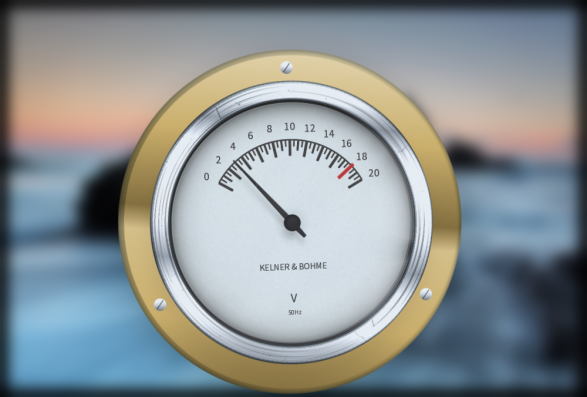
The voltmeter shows 3 (V)
